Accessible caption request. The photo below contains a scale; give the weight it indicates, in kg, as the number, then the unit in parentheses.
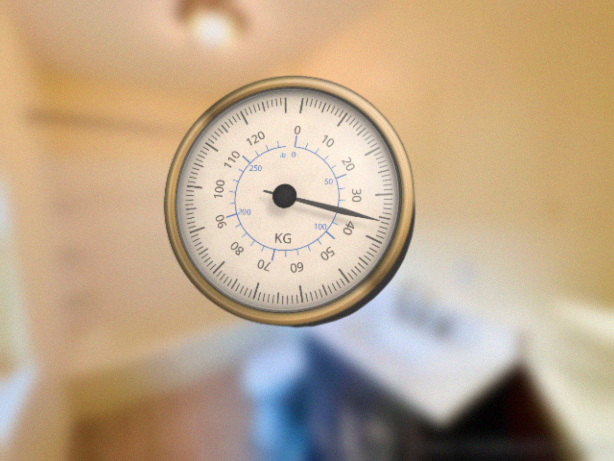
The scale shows 36 (kg)
